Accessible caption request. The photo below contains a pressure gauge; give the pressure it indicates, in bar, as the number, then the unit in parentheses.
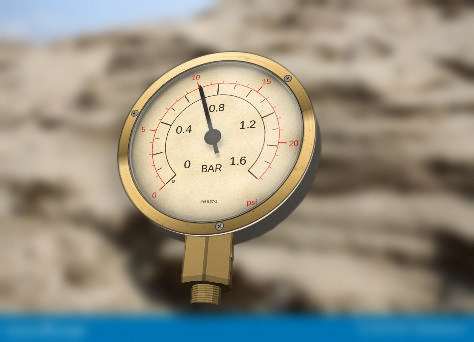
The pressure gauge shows 0.7 (bar)
